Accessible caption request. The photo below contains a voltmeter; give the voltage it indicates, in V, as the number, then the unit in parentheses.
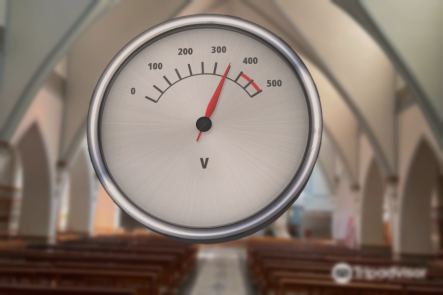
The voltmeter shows 350 (V)
